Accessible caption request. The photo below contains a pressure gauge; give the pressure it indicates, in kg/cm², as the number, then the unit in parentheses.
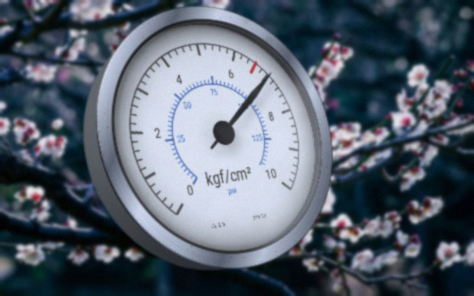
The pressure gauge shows 7 (kg/cm²)
